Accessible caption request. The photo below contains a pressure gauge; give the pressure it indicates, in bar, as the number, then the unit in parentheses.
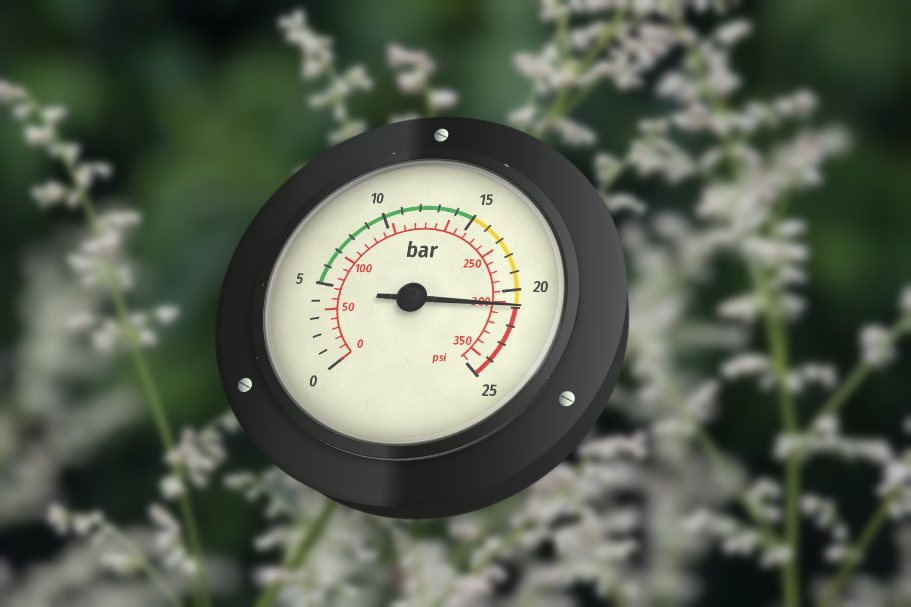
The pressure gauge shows 21 (bar)
